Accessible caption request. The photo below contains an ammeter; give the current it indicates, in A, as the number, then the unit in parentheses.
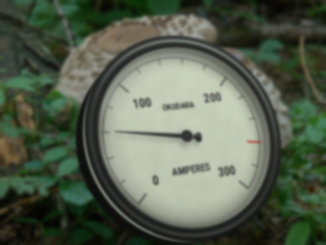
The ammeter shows 60 (A)
